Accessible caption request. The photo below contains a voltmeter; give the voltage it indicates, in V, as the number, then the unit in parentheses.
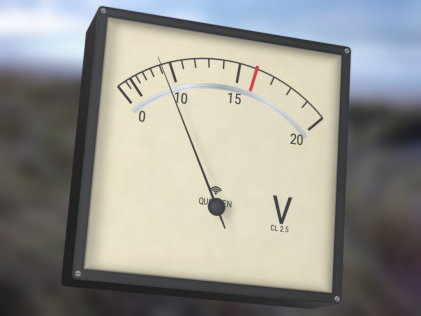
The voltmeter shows 9 (V)
